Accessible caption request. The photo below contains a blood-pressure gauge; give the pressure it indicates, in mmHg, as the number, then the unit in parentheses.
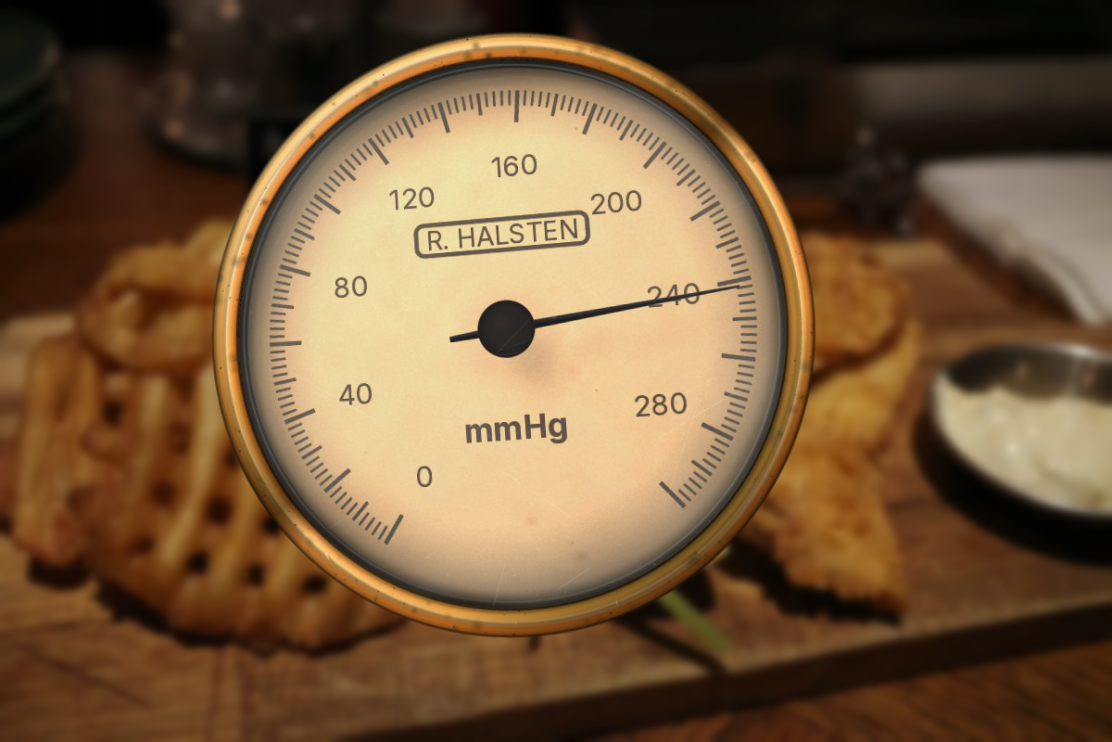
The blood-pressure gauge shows 242 (mmHg)
